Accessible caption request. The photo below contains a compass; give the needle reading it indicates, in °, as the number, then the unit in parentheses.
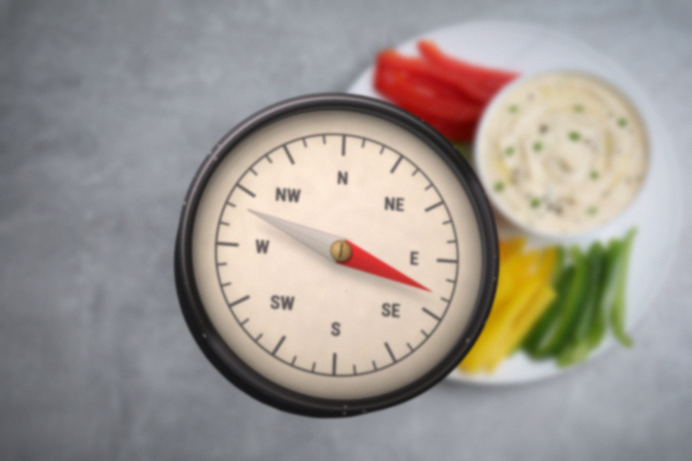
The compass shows 110 (°)
